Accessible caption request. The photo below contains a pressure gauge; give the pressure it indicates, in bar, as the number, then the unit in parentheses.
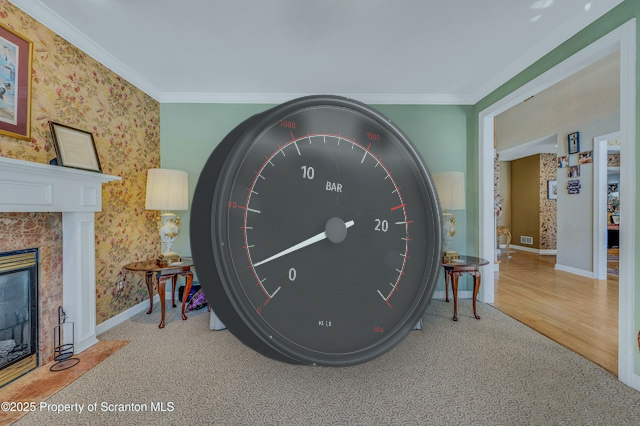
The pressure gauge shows 2 (bar)
